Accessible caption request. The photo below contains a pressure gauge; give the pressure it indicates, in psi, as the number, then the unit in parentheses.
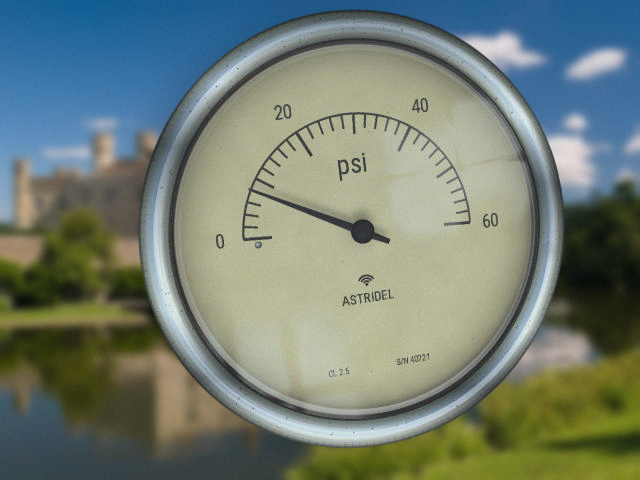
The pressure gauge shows 8 (psi)
